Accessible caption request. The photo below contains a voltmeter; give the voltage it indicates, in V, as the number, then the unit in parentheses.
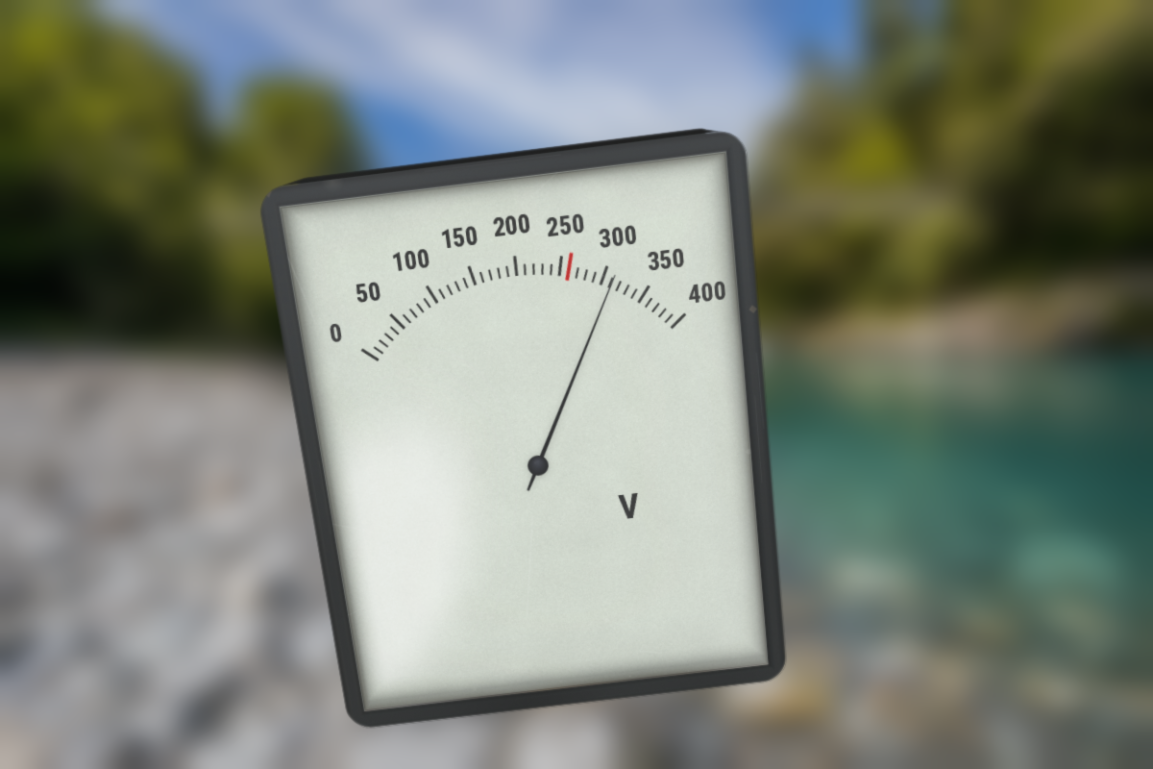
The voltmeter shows 310 (V)
